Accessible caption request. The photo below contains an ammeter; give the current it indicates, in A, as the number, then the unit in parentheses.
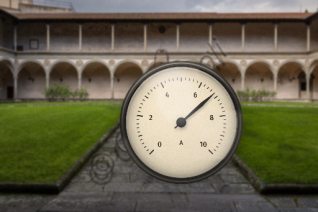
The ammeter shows 6.8 (A)
